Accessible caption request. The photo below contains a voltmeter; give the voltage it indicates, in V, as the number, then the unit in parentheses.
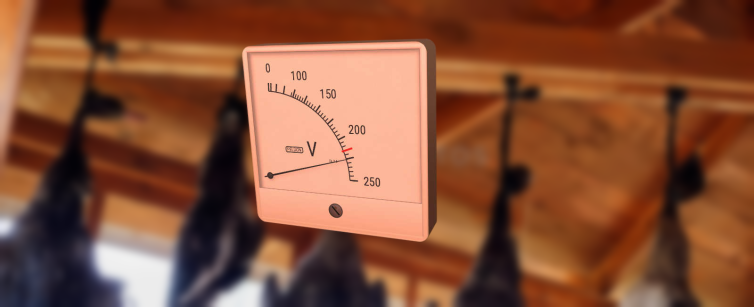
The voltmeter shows 225 (V)
